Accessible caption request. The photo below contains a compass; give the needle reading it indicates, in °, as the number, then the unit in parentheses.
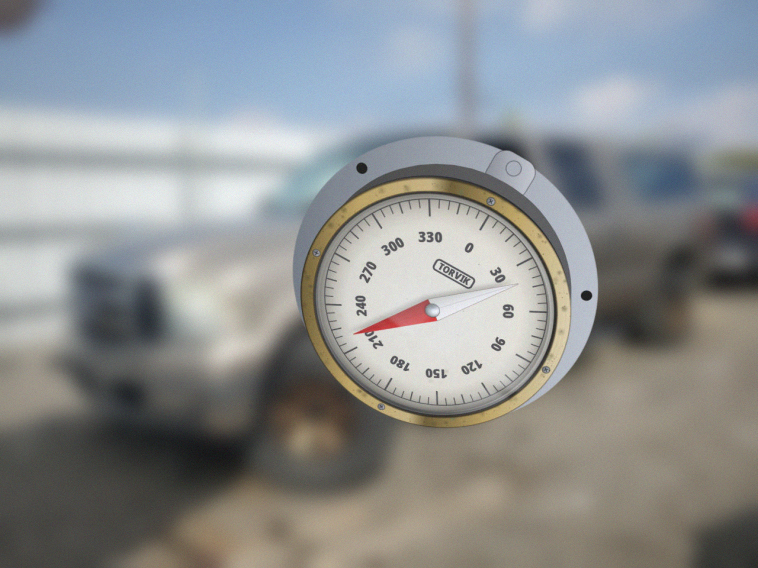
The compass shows 220 (°)
